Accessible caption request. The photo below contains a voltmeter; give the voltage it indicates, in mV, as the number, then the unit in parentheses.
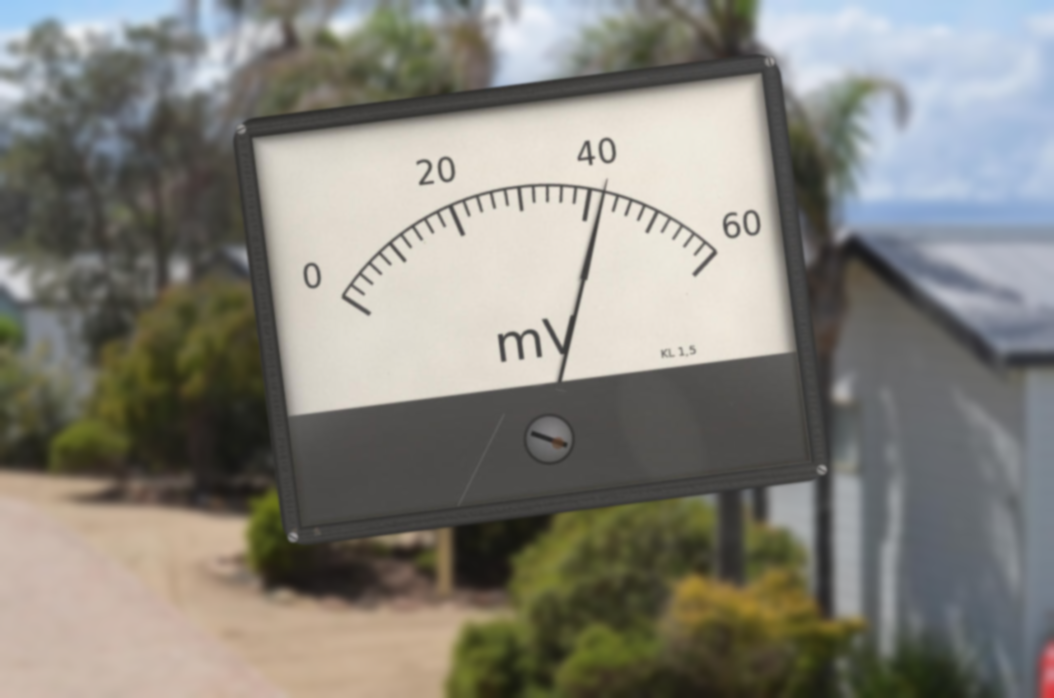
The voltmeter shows 42 (mV)
